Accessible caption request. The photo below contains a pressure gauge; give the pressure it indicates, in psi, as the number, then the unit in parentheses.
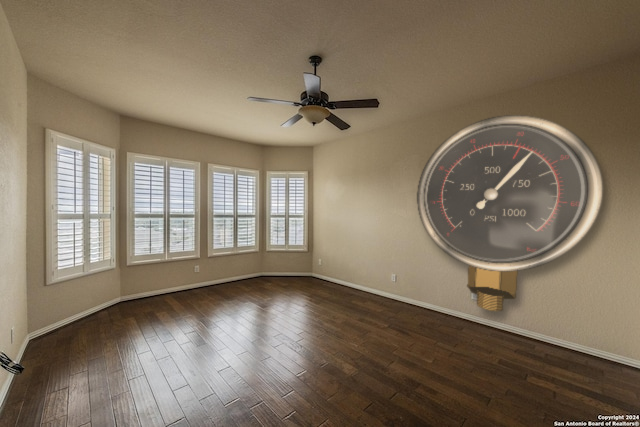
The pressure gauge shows 650 (psi)
